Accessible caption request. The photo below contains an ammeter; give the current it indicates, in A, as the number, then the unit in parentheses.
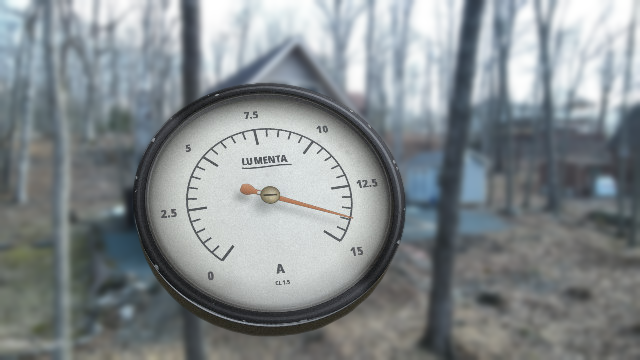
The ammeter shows 14 (A)
